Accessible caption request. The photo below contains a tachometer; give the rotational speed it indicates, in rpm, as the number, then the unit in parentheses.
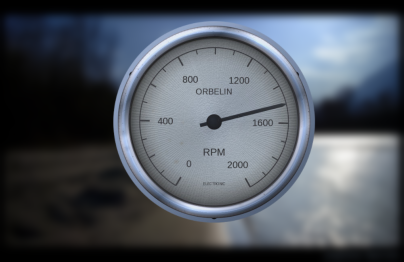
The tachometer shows 1500 (rpm)
